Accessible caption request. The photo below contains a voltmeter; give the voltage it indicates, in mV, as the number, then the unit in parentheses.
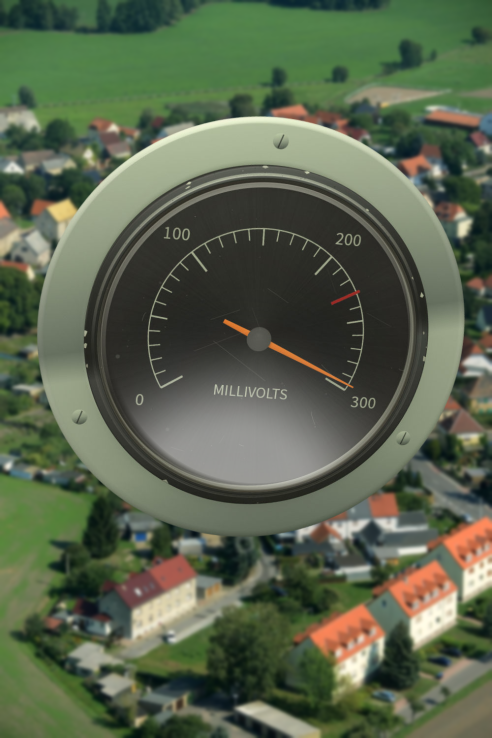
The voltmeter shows 295 (mV)
